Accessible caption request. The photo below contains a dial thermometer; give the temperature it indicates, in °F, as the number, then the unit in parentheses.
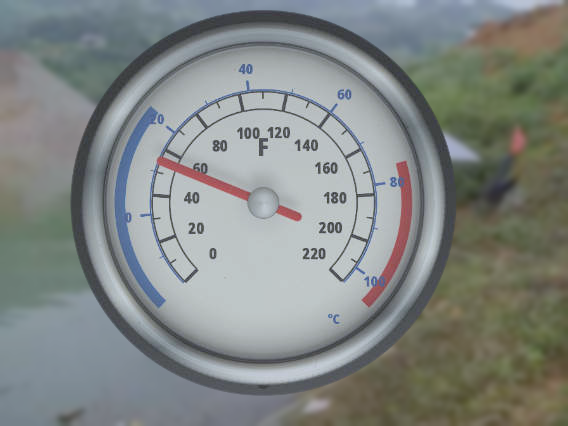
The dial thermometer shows 55 (°F)
